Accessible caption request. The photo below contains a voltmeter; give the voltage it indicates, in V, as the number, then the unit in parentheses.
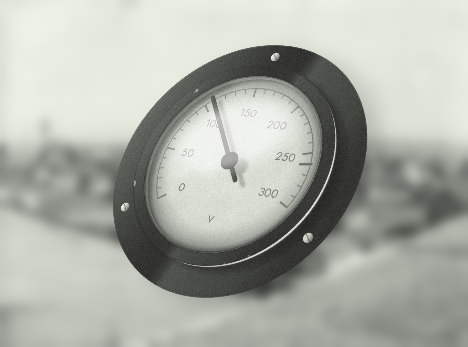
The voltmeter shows 110 (V)
